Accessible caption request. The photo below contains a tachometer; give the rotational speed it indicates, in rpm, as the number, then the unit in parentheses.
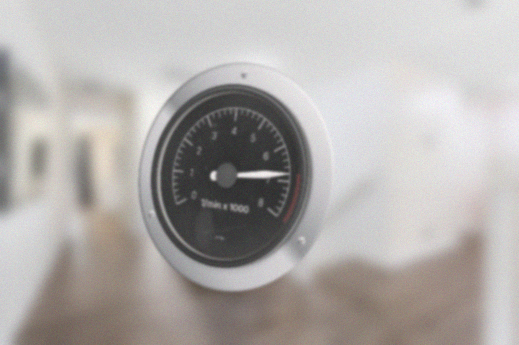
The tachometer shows 6800 (rpm)
